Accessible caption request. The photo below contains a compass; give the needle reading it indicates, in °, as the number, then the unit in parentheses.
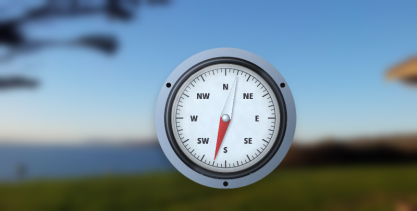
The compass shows 195 (°)
